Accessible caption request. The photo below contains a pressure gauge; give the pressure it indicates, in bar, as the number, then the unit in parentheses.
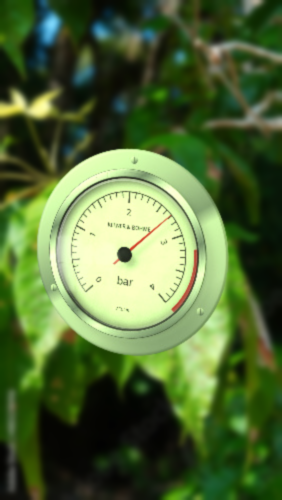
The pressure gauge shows 2.7 (bar)
